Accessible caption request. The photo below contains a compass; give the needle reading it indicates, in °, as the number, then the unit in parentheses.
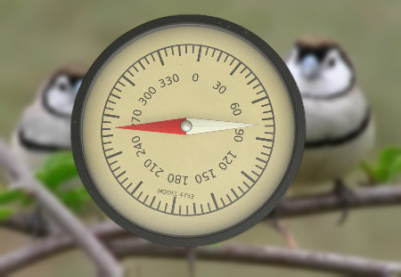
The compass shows 260 (°)
